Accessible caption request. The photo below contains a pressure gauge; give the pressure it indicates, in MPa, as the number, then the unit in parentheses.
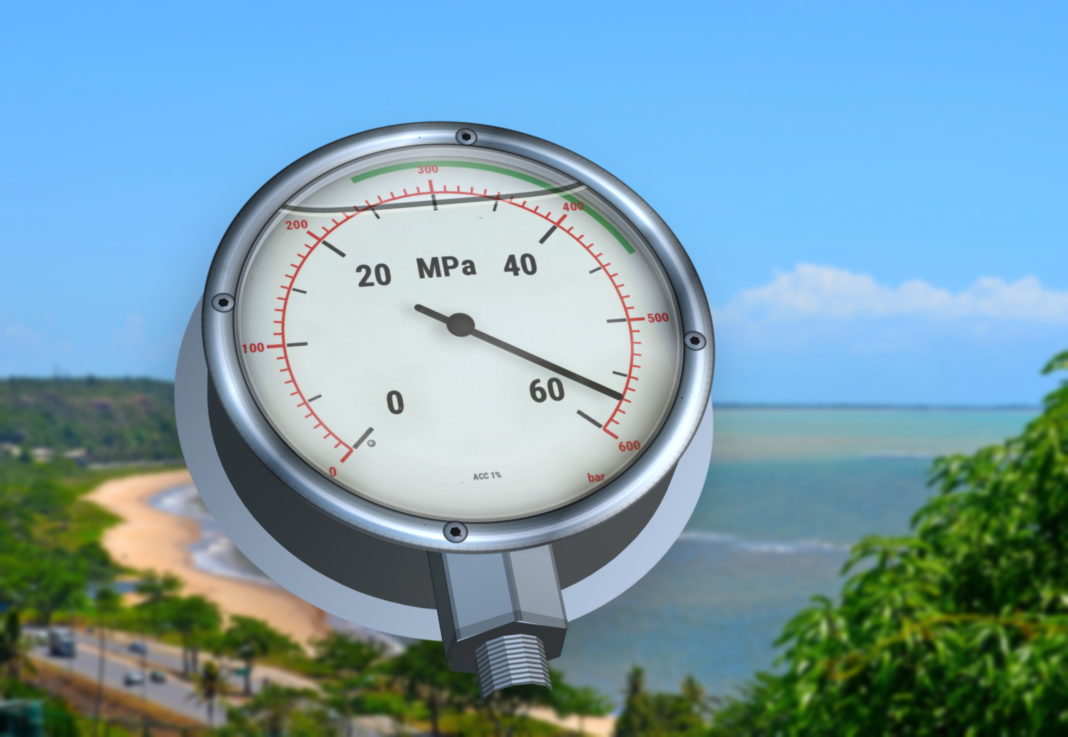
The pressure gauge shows 57.5 (MPa)
